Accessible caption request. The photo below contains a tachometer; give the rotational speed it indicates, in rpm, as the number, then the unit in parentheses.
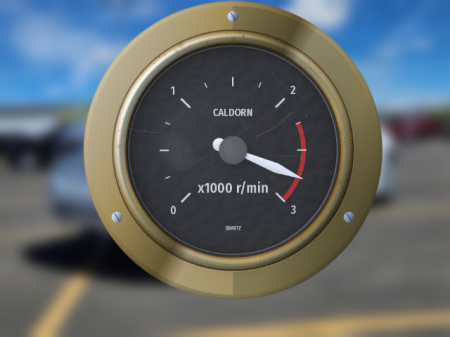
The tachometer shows 2750 (rpm)
